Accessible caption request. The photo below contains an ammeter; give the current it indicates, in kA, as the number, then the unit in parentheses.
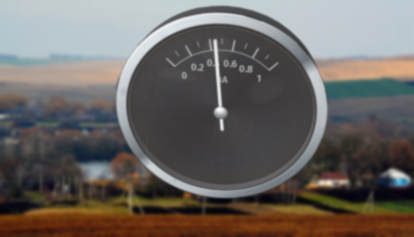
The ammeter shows 0.45 (kA)
